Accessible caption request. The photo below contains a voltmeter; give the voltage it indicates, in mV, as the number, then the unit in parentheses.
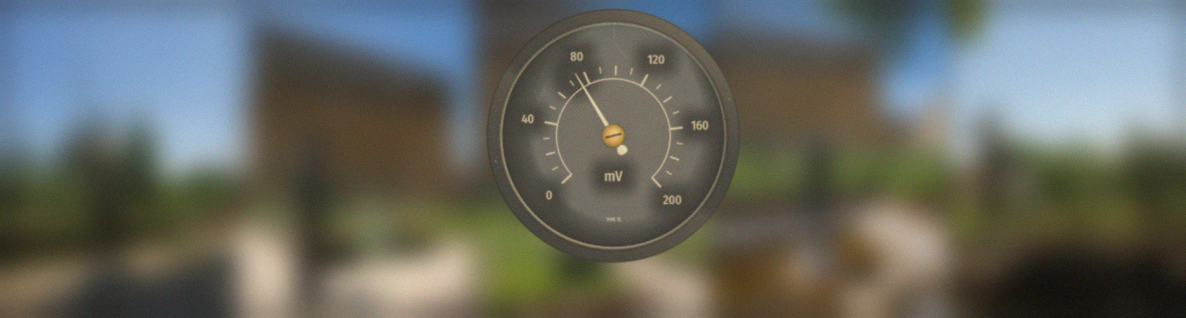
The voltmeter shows 75 (mV)
